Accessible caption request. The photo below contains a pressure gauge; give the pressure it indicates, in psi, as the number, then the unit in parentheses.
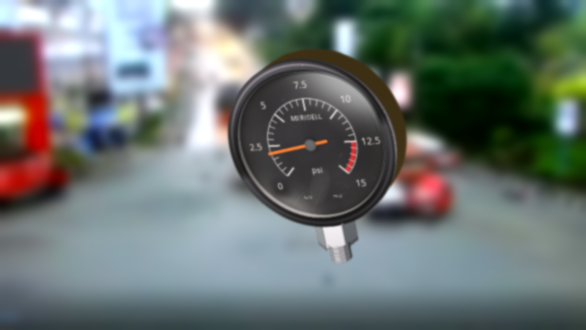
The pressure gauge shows 2 (psi)
